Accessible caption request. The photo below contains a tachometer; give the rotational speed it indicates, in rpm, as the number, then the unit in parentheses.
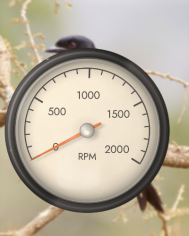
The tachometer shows 0 (rpm)
